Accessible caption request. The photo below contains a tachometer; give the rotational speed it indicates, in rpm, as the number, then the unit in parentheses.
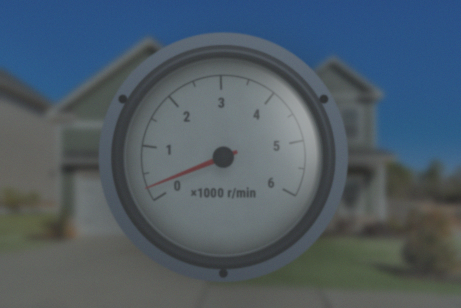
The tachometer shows 250 (rpm)
